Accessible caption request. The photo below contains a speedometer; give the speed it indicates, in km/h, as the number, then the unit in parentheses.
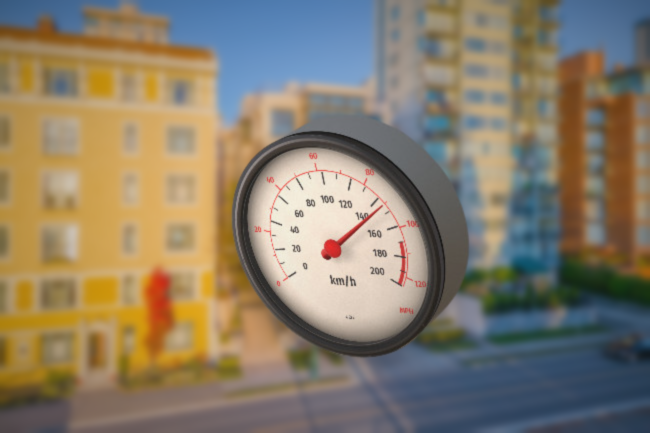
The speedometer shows 145 (km/h)
